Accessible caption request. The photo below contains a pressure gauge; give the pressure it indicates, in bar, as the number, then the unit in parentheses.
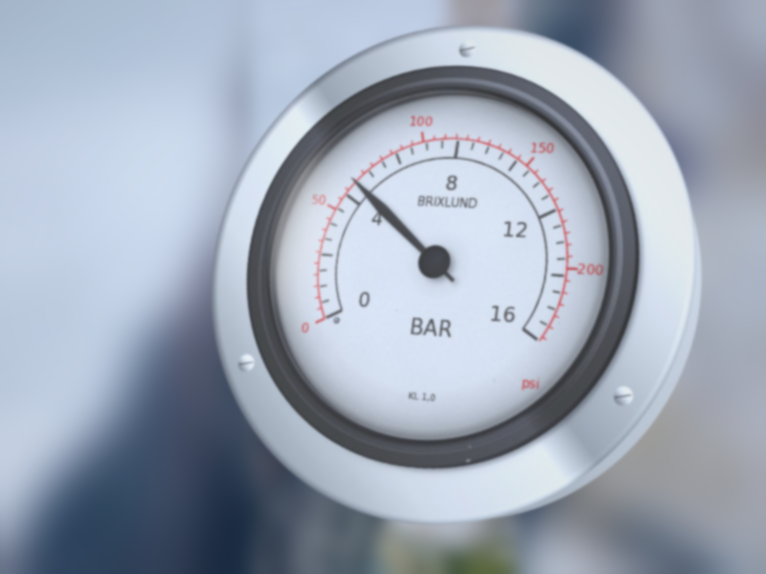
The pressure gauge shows 4.5 (bar)
